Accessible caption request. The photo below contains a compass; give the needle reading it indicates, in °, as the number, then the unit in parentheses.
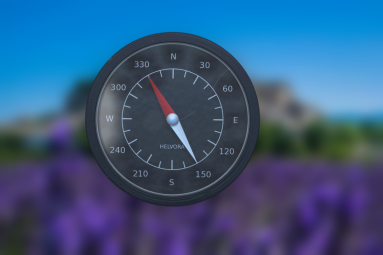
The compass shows 330 (°)
